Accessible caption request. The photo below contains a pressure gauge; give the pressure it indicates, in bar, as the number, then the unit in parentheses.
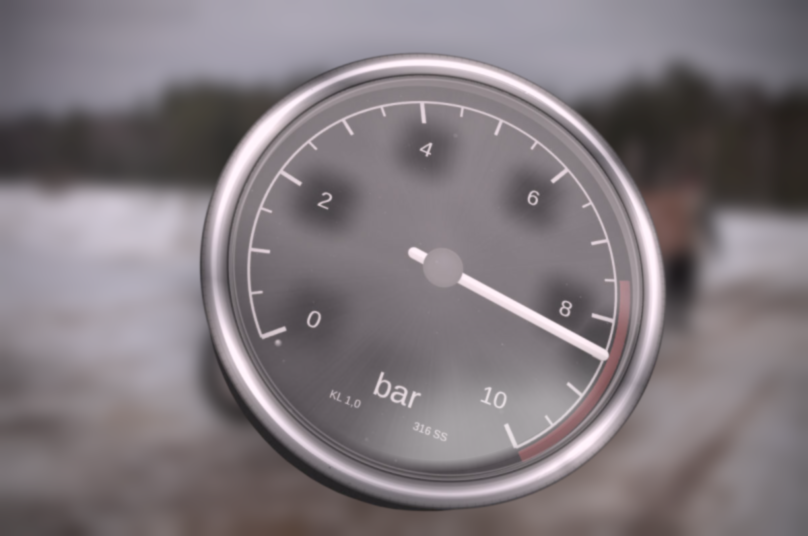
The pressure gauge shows 8.5 (bar)
